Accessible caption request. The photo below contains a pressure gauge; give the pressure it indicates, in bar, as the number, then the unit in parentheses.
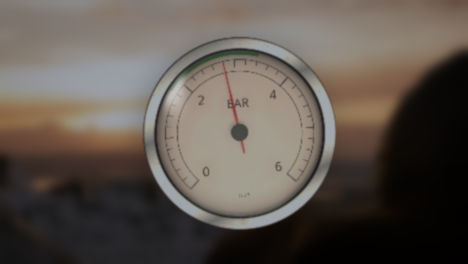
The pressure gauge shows 2.8 (bar)
